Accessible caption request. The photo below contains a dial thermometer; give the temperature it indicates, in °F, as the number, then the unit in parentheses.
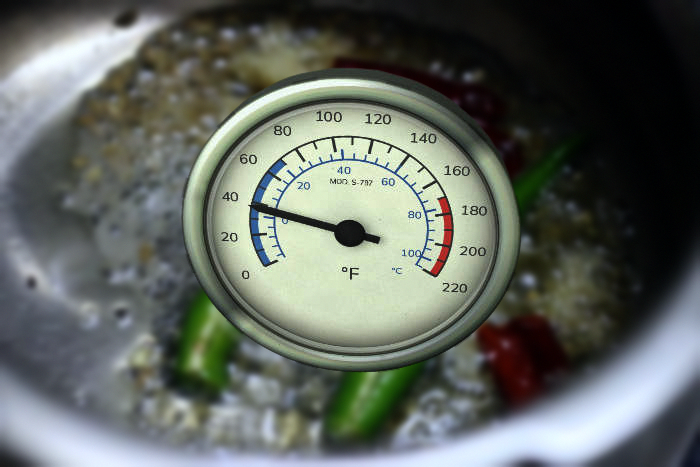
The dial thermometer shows 40 (°F)
